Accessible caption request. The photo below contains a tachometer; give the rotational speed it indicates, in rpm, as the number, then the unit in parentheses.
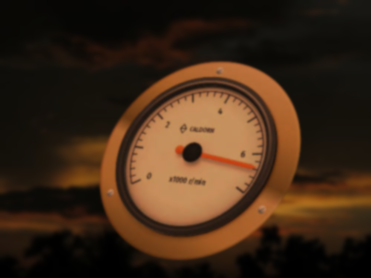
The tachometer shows 6400 (rpm)
